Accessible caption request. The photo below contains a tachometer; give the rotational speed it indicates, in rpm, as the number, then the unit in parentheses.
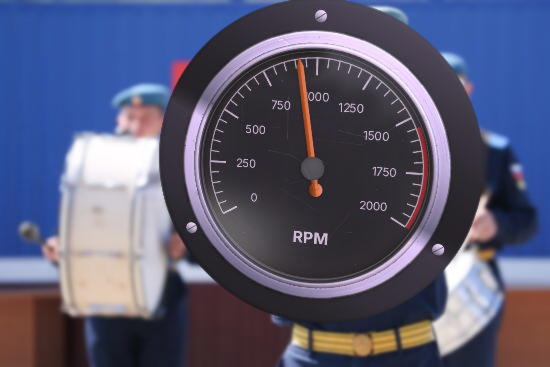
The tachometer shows 925 (rpm)
